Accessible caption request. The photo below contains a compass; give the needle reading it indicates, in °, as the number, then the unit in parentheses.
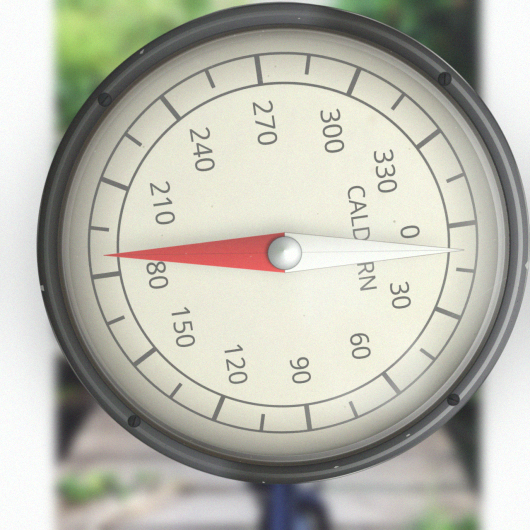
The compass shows 187.5 (°)
